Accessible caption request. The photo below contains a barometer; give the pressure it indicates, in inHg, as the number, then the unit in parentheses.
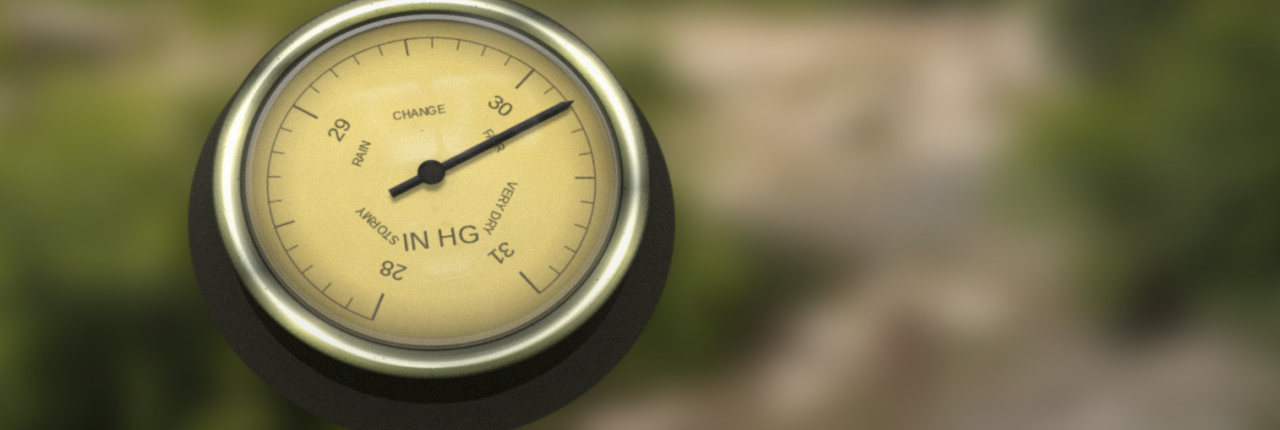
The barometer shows 30.2 (inHg)
